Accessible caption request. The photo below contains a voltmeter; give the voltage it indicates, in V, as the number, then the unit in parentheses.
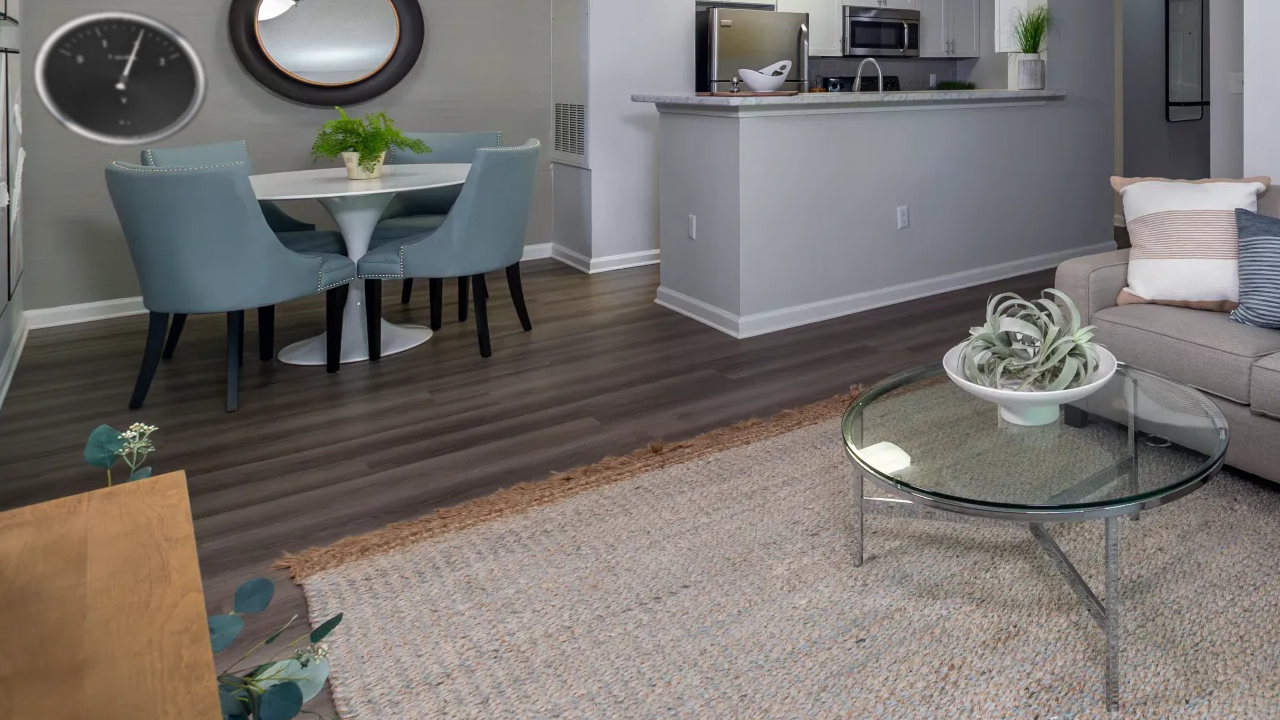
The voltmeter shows 2 (V)
